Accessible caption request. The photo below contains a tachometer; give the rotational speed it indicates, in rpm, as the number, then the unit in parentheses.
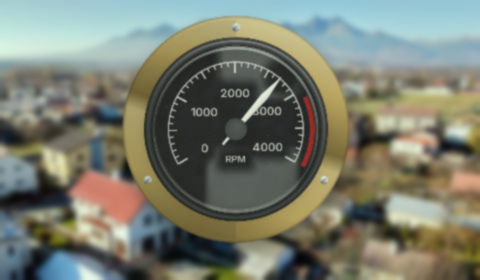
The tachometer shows 2700 (rpm)
